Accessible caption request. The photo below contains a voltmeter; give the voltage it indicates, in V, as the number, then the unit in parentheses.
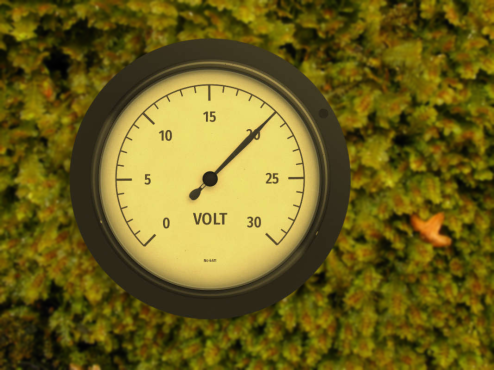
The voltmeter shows 20 (V)
